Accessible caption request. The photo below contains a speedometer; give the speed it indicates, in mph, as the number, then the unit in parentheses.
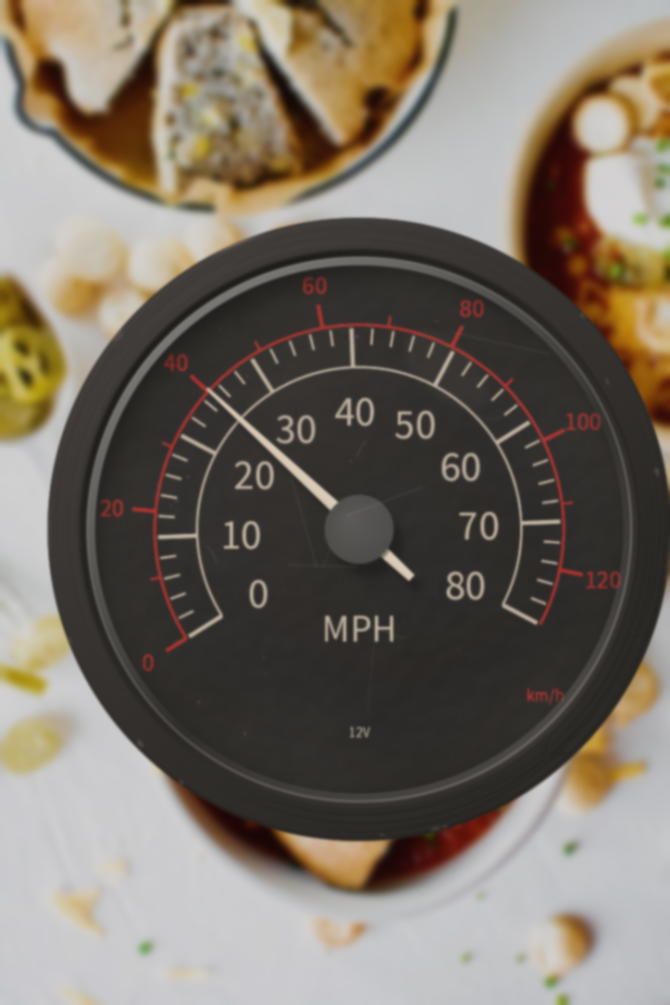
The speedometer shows 25 (mph)
